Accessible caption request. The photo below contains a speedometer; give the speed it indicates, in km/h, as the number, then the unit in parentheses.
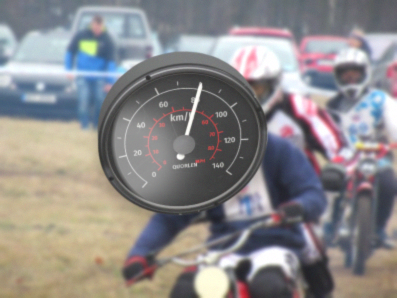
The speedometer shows 80 (km/h)
